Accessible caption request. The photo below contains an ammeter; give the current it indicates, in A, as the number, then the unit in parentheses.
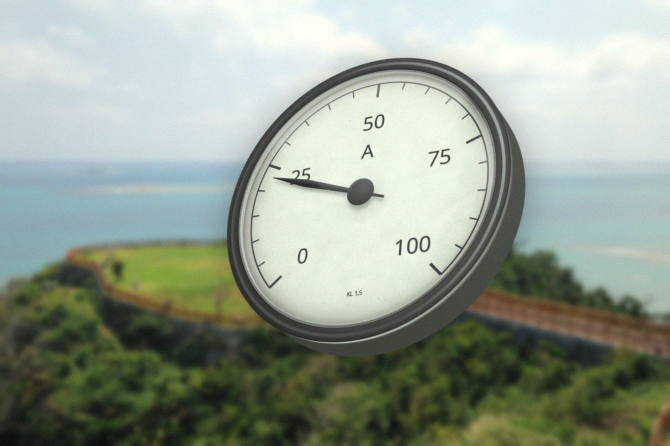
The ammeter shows 22.5 (A)
